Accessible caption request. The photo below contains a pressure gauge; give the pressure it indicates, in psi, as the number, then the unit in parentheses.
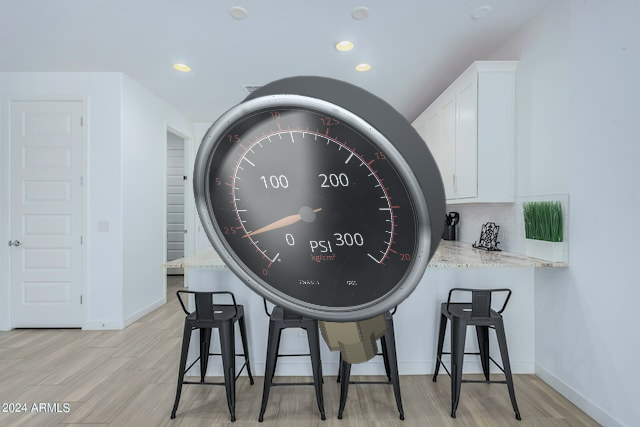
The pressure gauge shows 30 (psi)
